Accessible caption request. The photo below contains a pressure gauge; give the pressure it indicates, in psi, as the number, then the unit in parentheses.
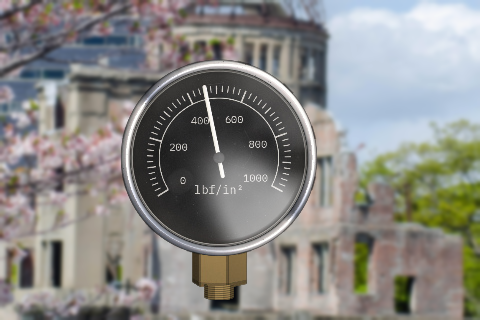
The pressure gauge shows 460 (psi)
